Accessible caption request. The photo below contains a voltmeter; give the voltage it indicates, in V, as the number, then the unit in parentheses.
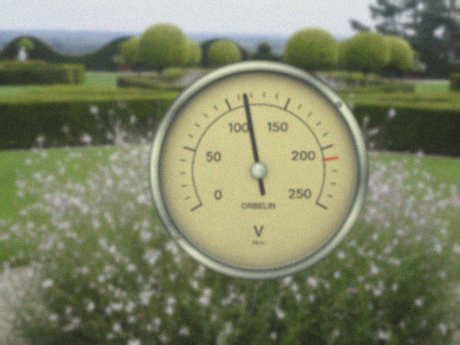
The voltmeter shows 115 (V)
